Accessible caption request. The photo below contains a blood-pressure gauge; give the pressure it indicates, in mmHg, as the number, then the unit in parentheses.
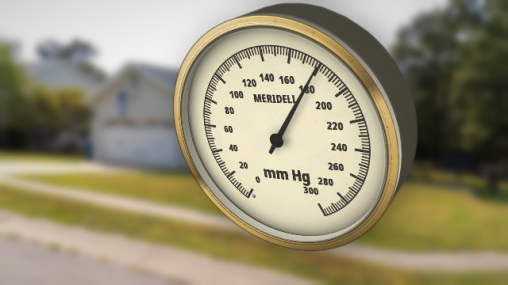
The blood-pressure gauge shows 180 (mmHg)
